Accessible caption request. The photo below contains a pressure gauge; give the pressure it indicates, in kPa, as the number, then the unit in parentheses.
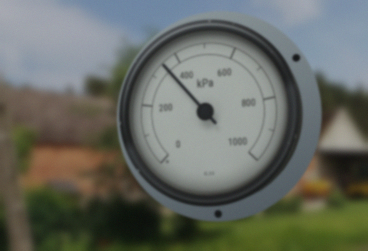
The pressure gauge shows 350 (kPa)
